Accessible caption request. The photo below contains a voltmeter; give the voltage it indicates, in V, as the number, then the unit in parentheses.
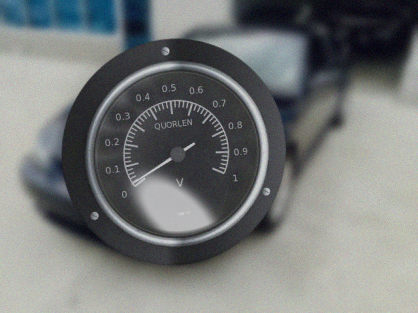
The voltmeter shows 0.02 (V)
